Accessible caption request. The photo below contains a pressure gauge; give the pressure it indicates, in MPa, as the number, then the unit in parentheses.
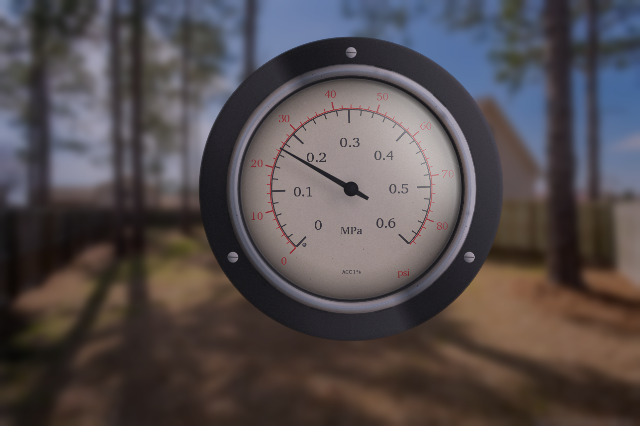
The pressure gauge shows 0.17 (MPa)
